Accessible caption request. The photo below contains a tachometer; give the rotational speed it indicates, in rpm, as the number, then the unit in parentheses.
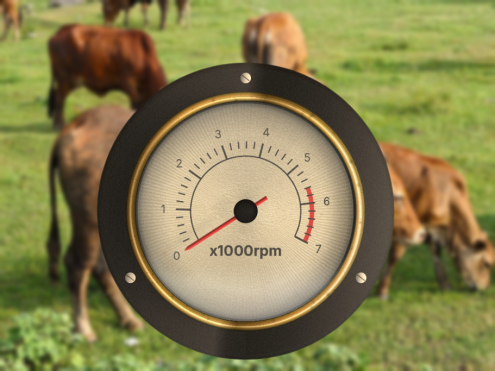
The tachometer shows 0 (rpm)
